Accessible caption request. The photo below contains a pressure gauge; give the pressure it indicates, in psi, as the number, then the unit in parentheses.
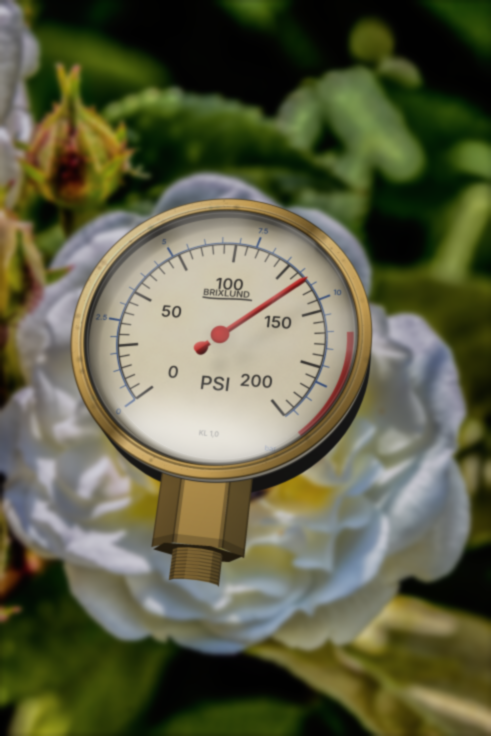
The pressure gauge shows 135 (psi)
